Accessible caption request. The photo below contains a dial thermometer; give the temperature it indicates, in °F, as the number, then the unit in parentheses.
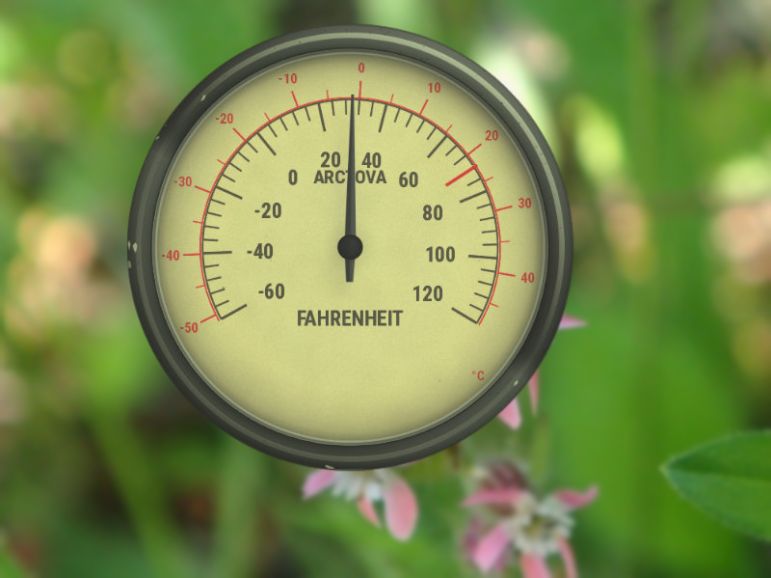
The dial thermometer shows 30 (°F)
